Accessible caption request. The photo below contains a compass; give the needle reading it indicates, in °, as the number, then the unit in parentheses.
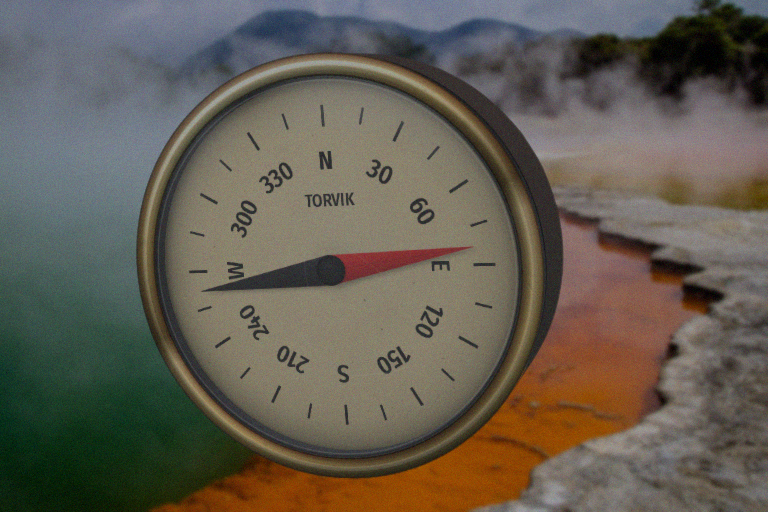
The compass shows 82.5 (°)
